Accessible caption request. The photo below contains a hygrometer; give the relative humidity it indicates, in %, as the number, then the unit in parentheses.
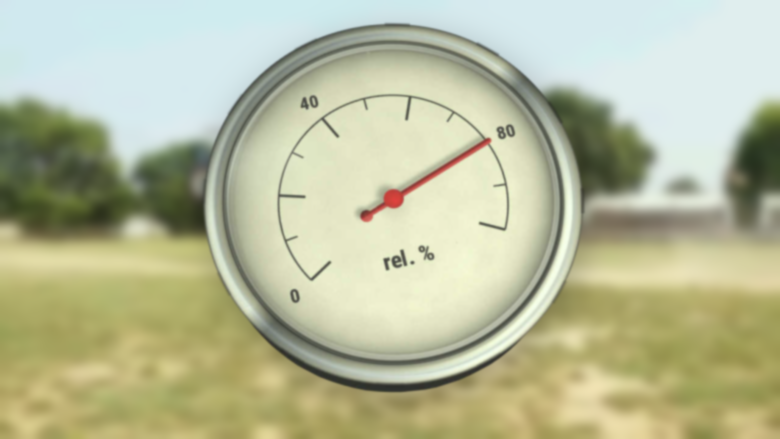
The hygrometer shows 80 (%)
